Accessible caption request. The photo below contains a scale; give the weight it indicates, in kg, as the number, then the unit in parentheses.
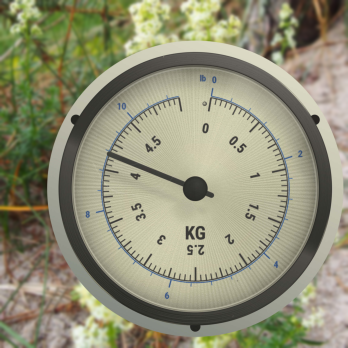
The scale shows 4.15 (kg)
